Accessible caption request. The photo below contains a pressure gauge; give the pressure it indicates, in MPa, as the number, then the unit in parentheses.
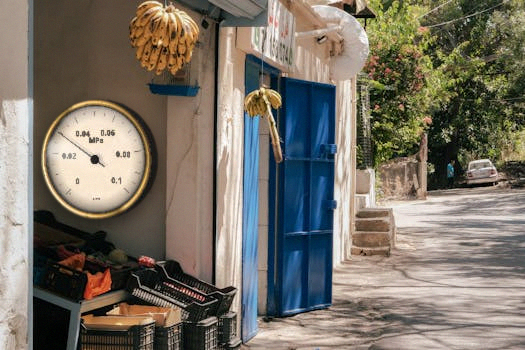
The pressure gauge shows 0.03 (MPa)
